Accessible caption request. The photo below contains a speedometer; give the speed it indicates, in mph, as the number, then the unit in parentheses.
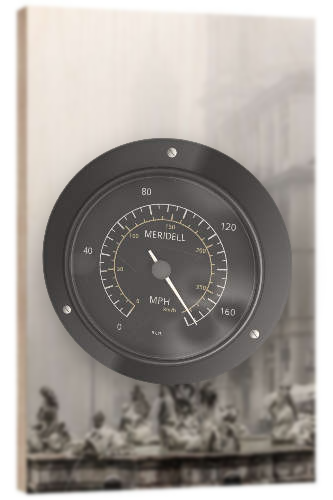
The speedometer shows 175 (mph)
